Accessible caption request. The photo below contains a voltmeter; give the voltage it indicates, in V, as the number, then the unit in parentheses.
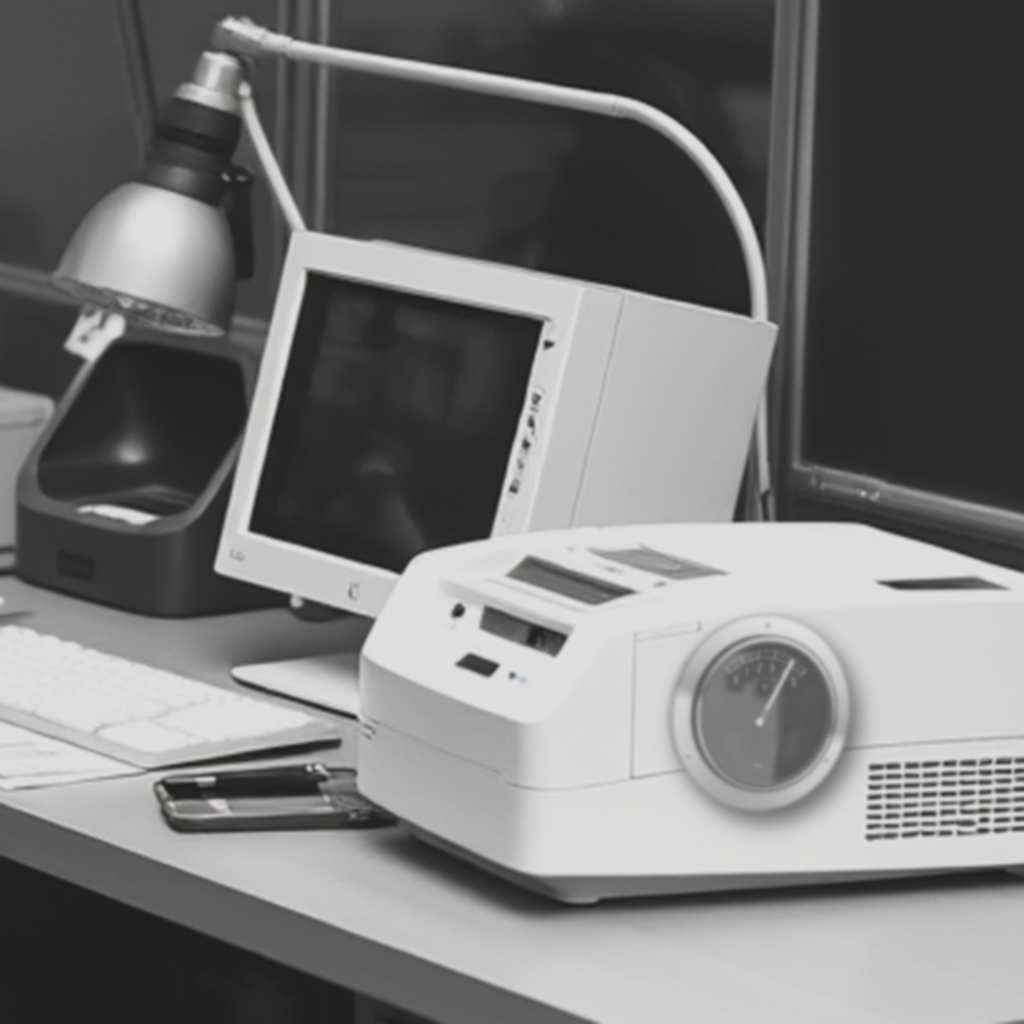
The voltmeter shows 4 (V)
